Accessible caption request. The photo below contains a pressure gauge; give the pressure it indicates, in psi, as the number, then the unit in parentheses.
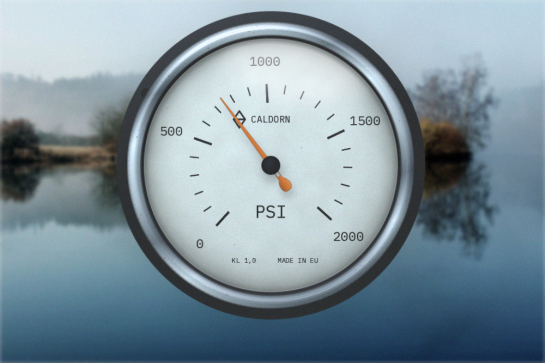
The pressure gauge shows 750 (psi)
